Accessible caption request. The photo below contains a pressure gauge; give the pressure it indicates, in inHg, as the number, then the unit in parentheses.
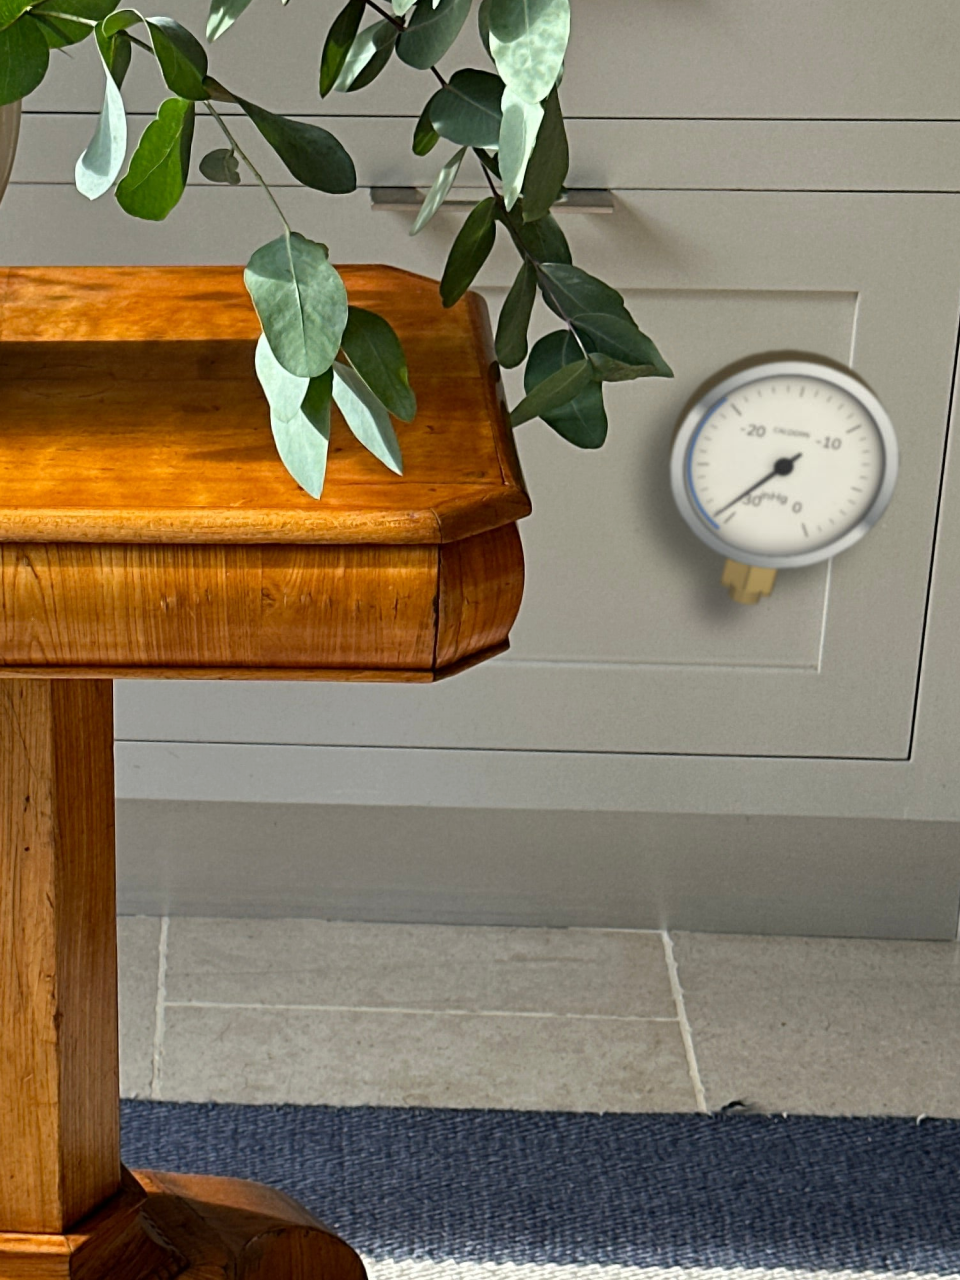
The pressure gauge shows -29 (inHg)
